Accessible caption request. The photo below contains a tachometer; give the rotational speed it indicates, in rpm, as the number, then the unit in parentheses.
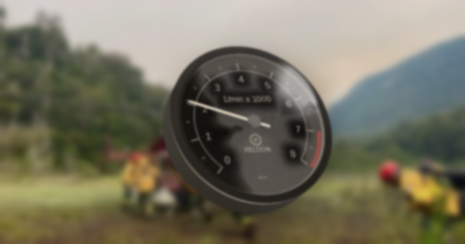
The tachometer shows 2000 (rpm)
